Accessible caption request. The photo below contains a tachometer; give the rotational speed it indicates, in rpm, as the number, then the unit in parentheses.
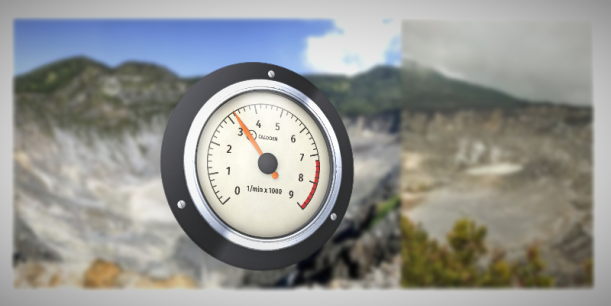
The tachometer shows 3200 (rpm)
